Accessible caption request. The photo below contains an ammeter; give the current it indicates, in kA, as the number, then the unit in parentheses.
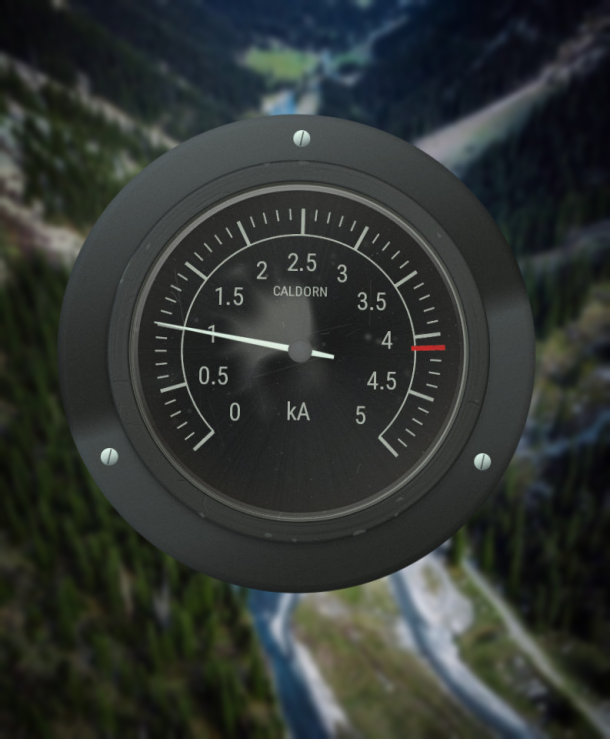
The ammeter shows 1 (kA)
